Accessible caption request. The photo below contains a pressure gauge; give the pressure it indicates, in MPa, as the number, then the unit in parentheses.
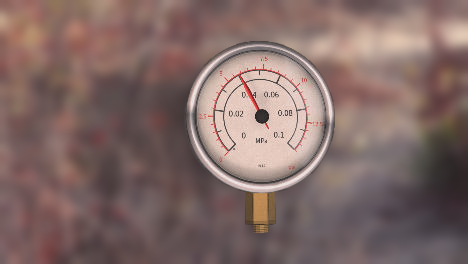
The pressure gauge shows 0.04 (MPa)
